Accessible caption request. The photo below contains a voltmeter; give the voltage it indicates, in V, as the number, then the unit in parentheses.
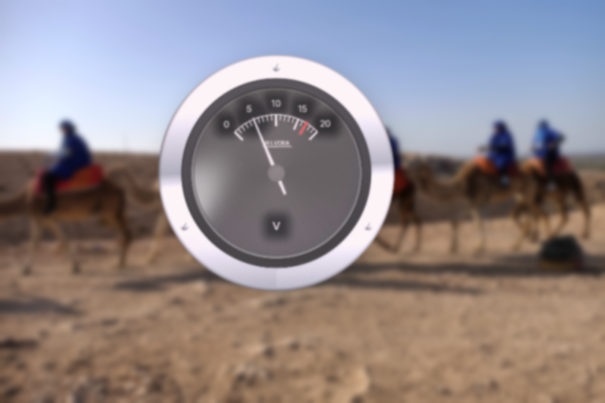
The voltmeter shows 5 (V)
